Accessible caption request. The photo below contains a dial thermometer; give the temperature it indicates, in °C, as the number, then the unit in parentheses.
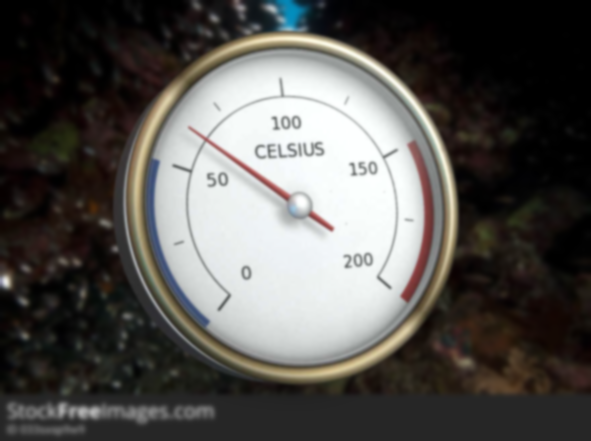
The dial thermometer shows 62.5 (°C)
